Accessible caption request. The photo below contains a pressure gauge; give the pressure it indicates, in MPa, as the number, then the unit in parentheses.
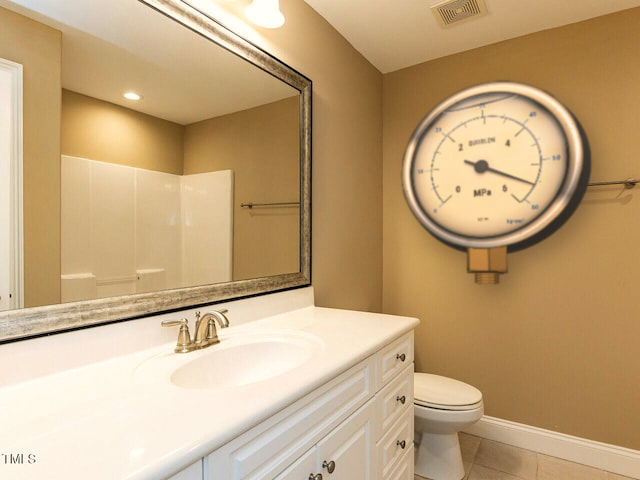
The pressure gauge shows 5.5 (MPa)
